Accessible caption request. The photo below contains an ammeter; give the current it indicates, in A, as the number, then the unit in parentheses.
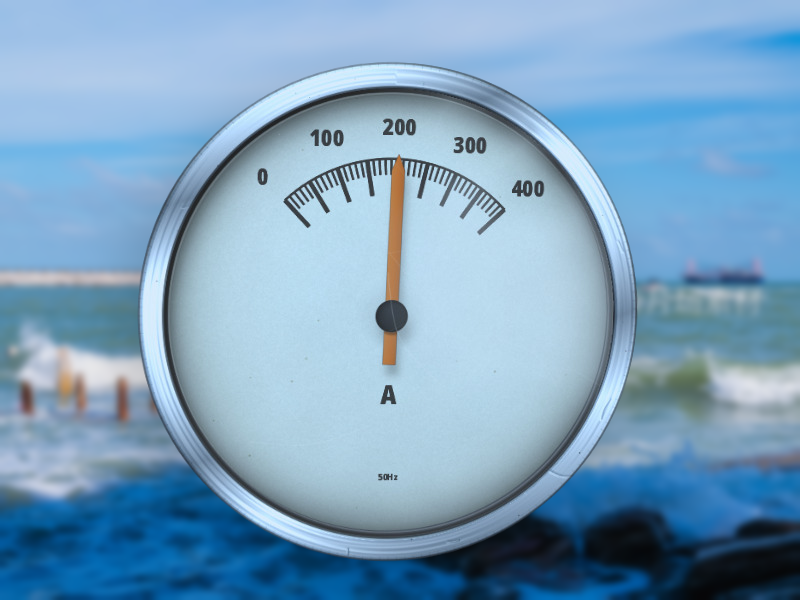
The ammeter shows 200 (A)
